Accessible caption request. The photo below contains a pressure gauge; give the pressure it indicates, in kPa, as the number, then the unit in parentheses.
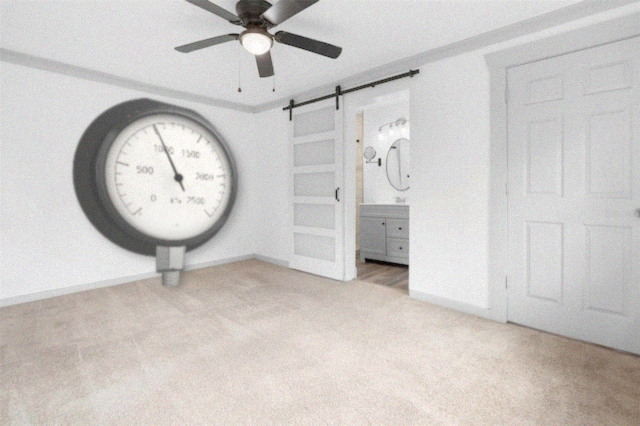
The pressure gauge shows 1000 (kPa)
